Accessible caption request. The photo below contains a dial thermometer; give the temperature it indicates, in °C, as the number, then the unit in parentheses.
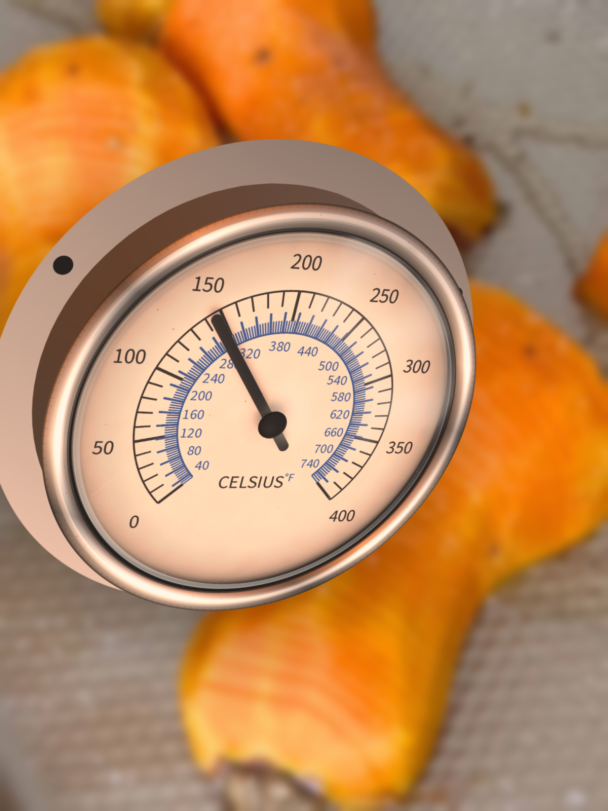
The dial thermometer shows 145 (°C)
